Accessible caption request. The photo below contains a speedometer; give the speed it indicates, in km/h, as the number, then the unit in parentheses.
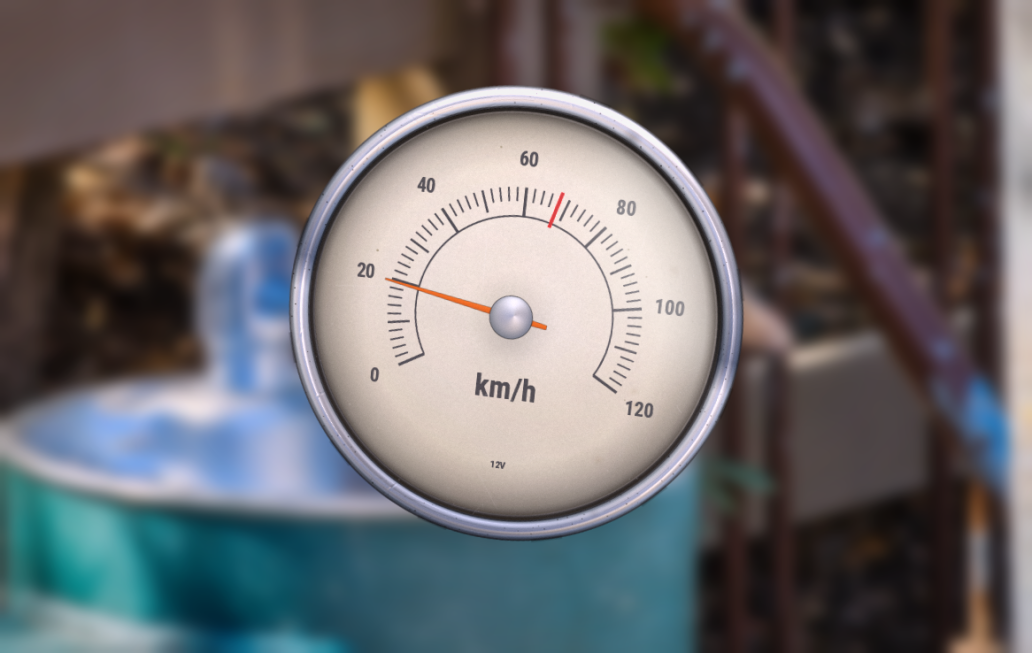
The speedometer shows 20 (km/h)
